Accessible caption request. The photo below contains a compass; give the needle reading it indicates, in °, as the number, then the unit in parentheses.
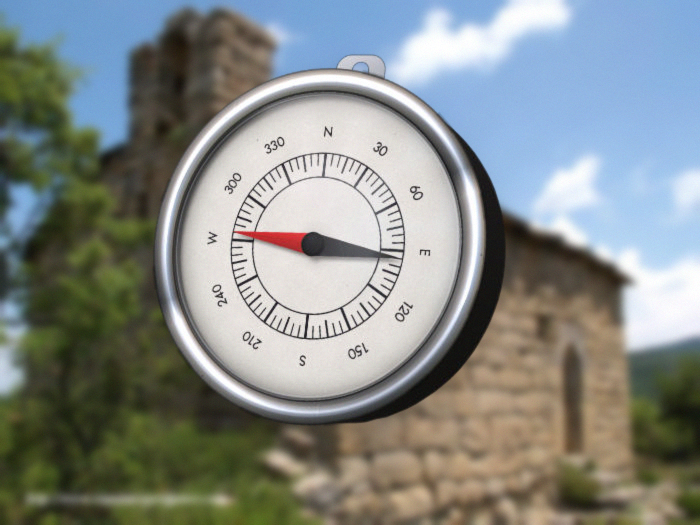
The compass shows 275 (°)
